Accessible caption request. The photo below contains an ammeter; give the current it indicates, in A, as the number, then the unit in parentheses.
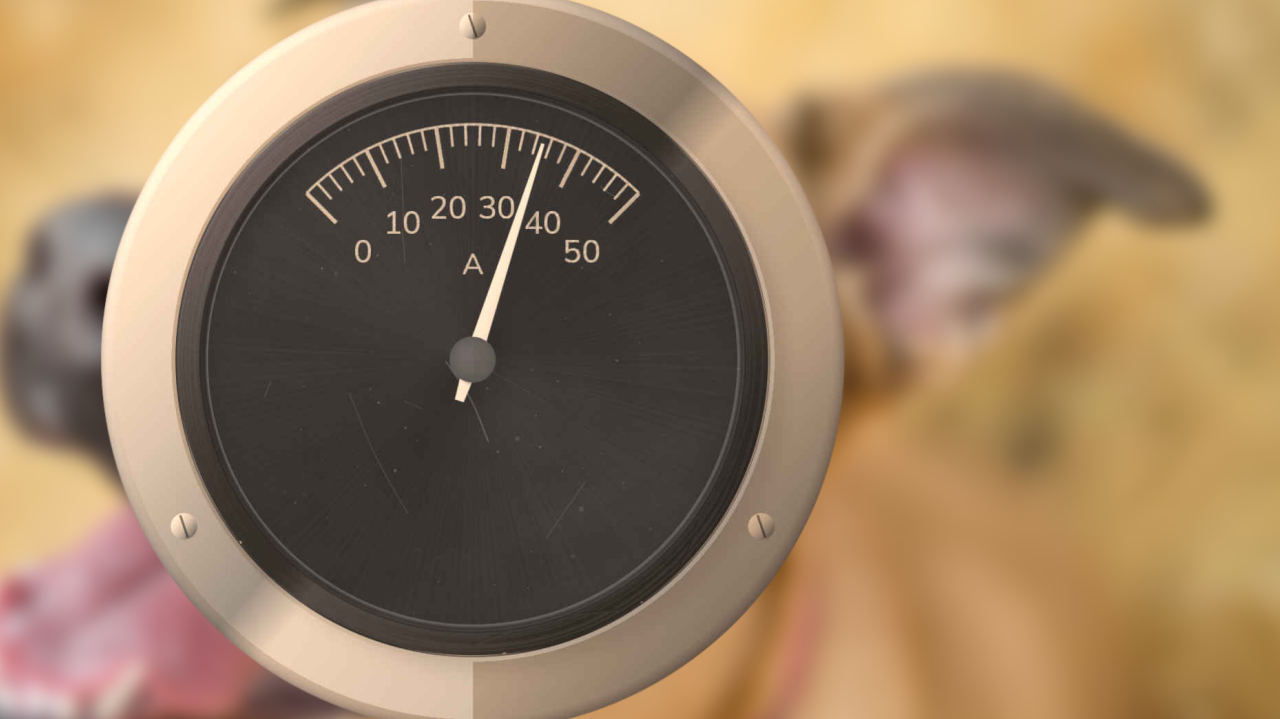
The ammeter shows 35 (A)
